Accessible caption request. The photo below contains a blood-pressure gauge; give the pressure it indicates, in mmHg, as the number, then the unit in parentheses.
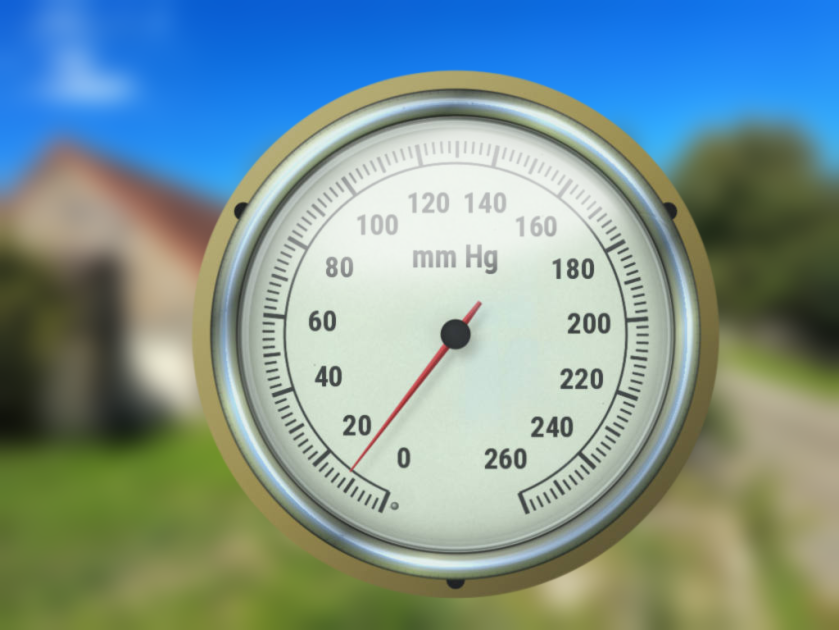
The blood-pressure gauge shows 12 (mmHg)
